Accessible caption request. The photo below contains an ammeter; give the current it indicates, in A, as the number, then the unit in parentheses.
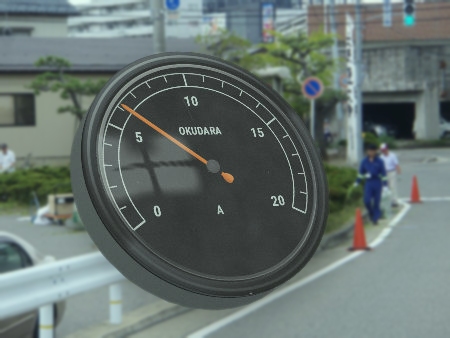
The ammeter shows 6 (A)
